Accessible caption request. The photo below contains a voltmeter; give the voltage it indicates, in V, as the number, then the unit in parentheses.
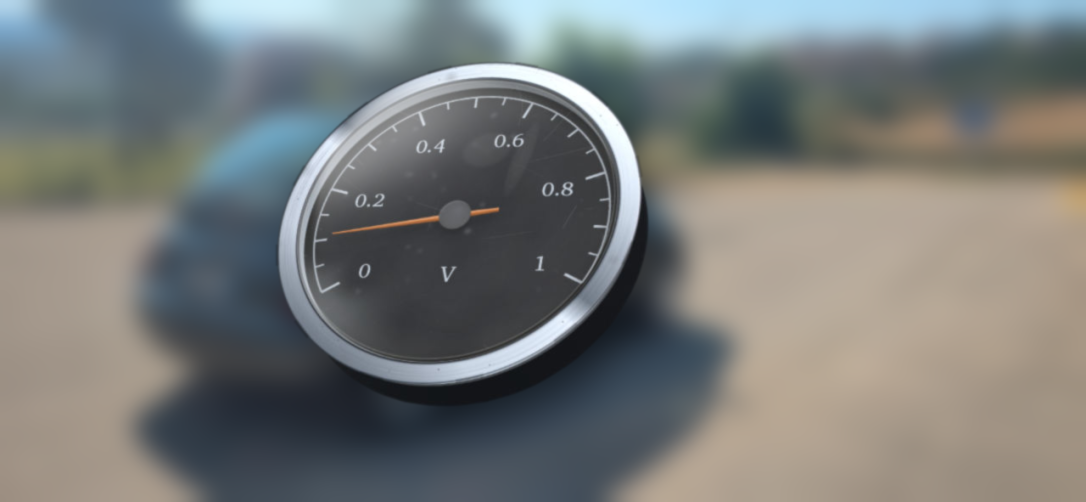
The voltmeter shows 0.1 (V)
